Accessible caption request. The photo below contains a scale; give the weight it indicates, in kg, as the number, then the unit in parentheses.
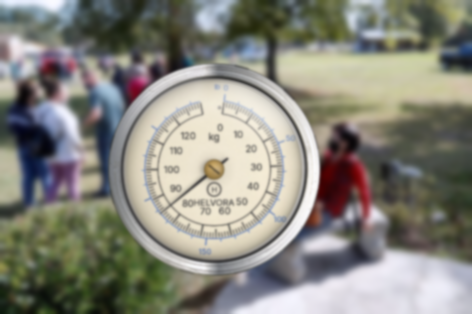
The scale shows 85 (kg)
